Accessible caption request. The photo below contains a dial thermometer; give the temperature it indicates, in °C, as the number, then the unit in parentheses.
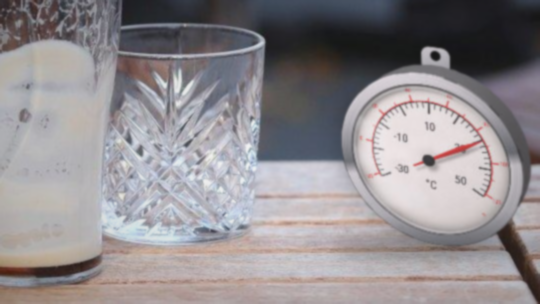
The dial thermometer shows 30 (°C)
